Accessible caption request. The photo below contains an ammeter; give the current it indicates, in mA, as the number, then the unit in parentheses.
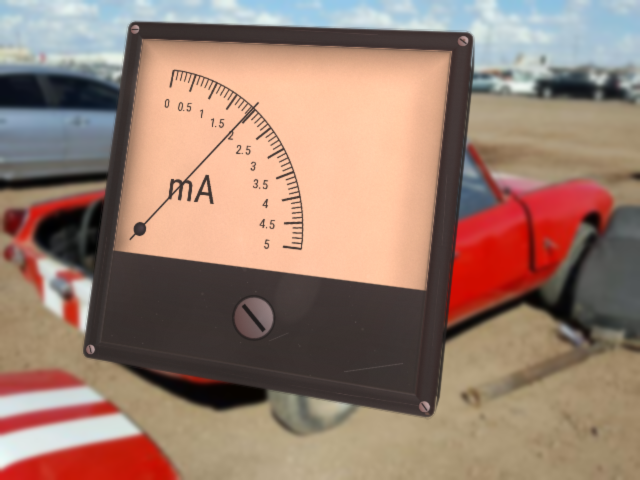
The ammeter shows 2 (mA)
